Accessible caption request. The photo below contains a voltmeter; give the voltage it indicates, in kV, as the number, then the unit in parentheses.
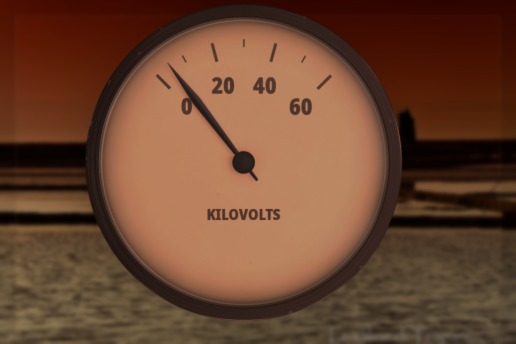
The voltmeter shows 5 (kV)
